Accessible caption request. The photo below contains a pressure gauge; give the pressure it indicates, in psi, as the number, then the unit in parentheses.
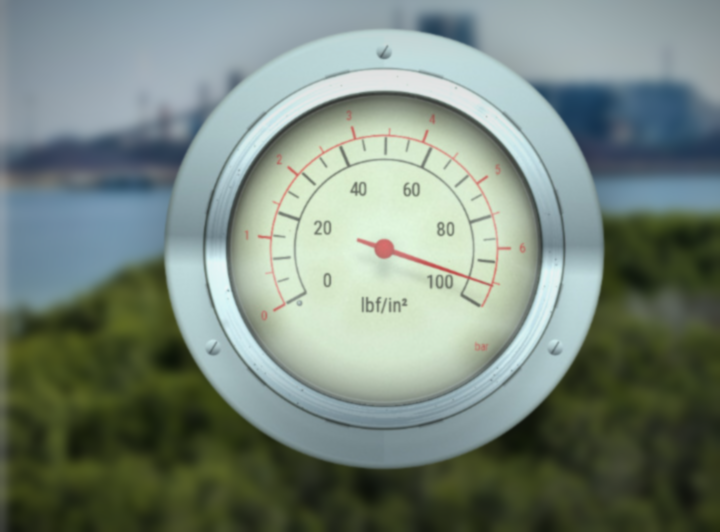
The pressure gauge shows 95 (psi)
